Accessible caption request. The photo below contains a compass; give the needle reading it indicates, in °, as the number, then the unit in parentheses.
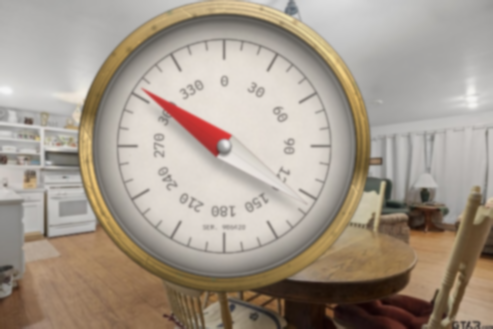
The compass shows 305 (°)
